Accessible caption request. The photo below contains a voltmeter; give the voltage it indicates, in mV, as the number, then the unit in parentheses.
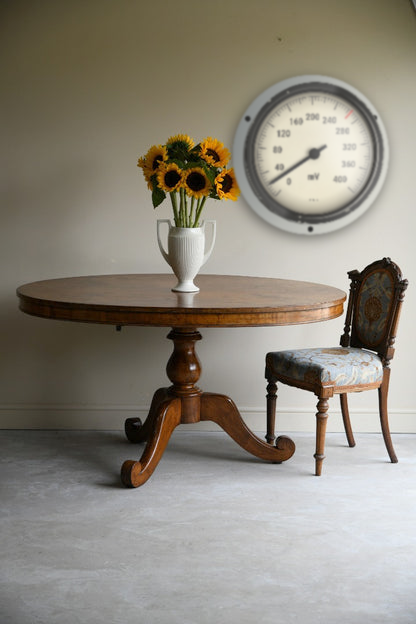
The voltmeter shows 20 (mV)
